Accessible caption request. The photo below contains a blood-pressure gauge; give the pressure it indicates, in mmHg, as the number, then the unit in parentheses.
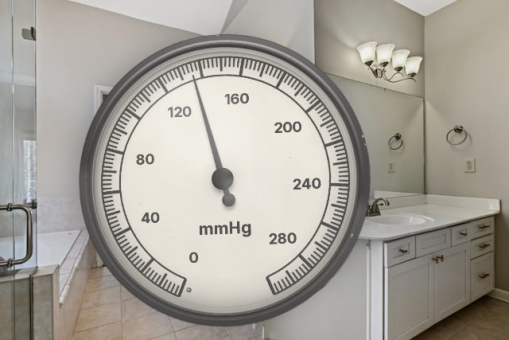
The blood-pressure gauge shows 136 (mmHg)
